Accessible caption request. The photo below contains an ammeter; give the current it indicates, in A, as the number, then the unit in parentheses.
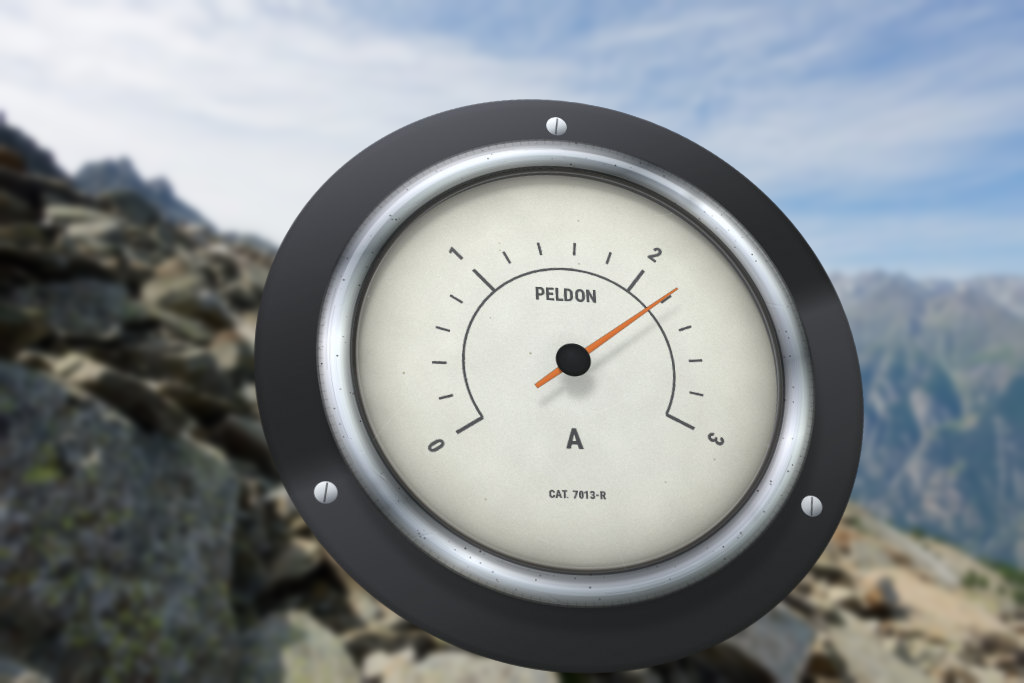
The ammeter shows 2.2 (A)
